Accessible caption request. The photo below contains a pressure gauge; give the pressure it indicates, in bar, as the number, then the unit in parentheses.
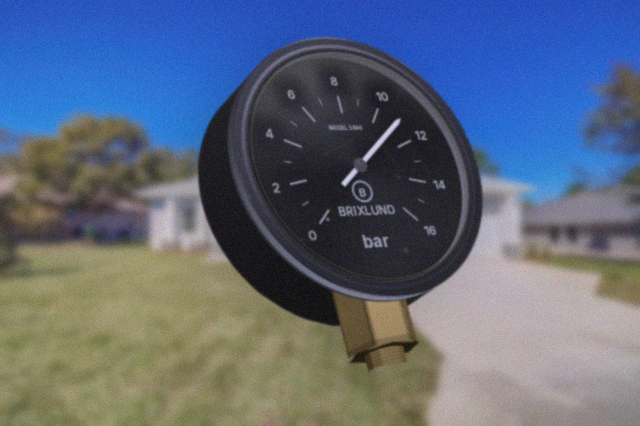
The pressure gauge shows 11 (bar)
